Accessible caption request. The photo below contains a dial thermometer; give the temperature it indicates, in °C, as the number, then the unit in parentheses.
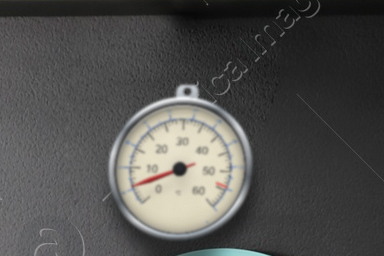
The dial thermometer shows 5 (°C)
